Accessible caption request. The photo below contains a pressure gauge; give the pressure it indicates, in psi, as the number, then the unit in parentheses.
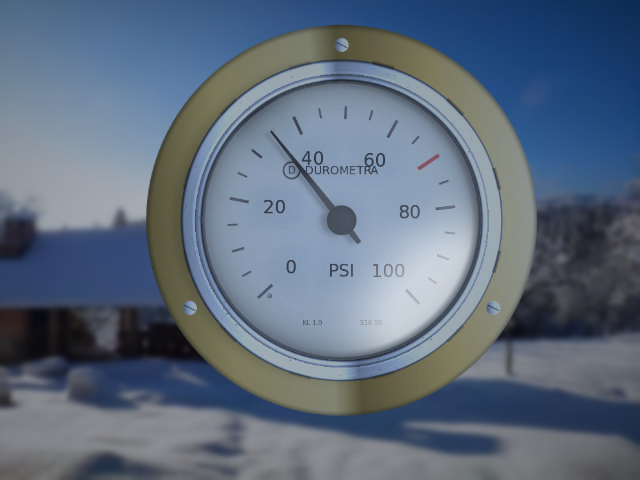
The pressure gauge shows 35 (psi)
